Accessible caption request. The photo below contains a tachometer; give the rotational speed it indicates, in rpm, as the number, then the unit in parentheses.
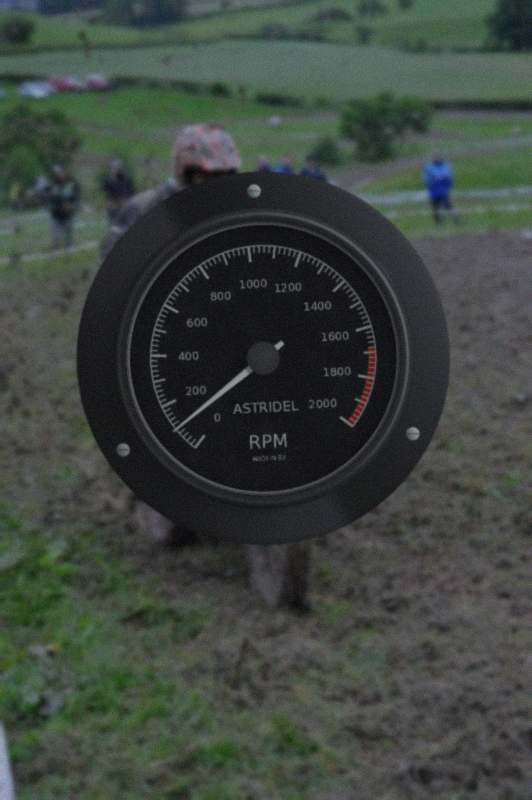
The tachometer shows 100 (rpm)
